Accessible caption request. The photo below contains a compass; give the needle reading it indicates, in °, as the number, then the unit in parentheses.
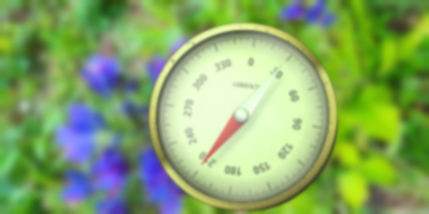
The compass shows 210 (°)
